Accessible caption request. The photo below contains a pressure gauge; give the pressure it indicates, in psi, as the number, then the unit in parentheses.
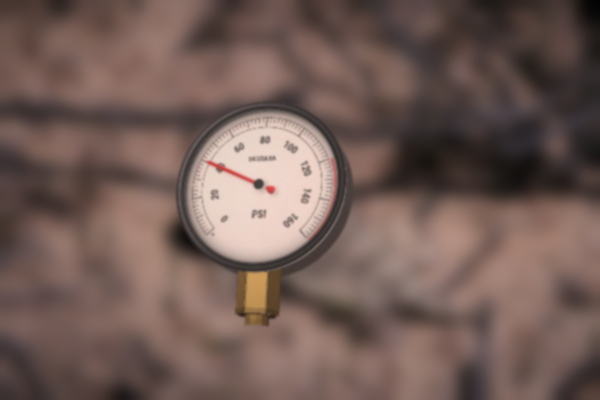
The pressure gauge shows 40 (psi)
